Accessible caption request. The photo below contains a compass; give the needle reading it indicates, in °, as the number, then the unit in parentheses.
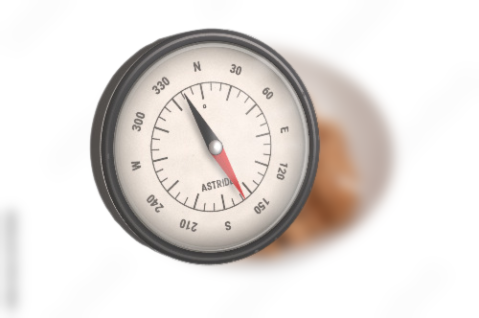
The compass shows 160 (°)
